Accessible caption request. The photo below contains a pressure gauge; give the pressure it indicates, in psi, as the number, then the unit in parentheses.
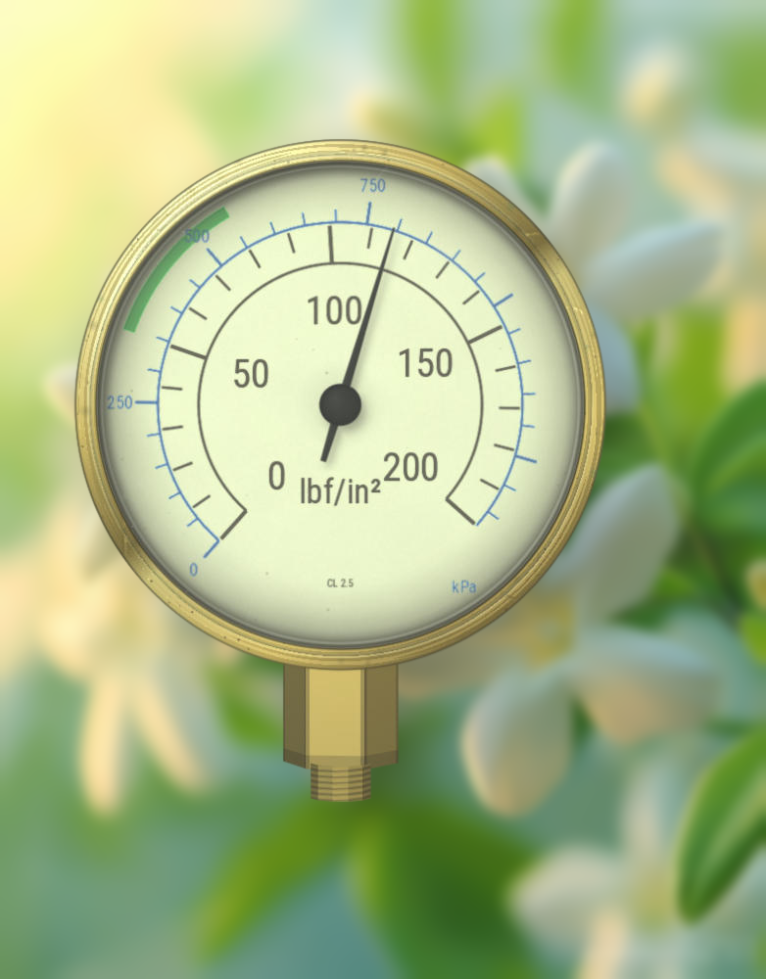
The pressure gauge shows 115 (psi)
